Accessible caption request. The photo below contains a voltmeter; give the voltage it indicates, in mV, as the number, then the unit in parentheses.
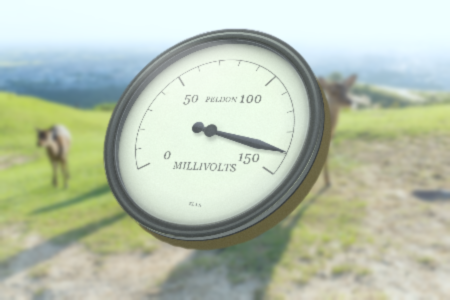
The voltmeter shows 140 (mV)
